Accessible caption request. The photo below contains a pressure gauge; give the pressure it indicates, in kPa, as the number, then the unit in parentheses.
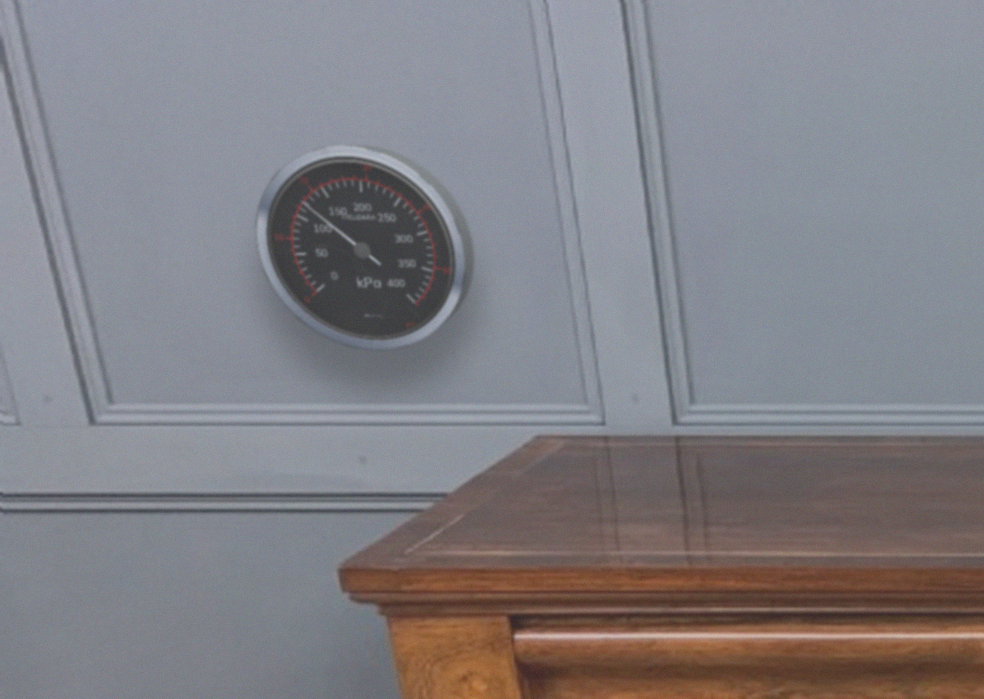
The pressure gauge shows 120 (kPa)
